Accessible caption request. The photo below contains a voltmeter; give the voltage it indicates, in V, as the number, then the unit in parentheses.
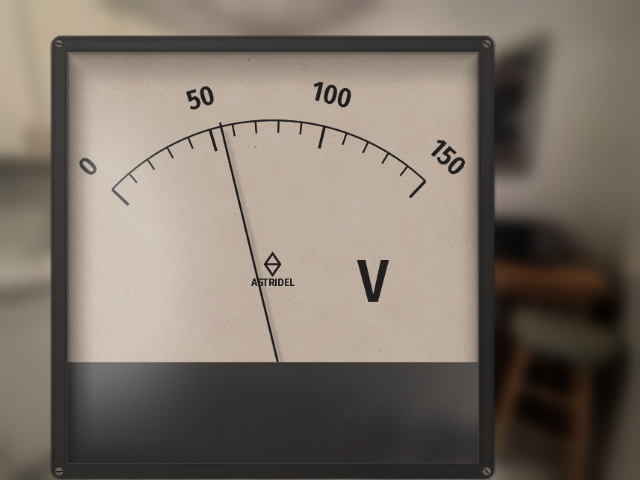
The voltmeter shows 55 (V)
